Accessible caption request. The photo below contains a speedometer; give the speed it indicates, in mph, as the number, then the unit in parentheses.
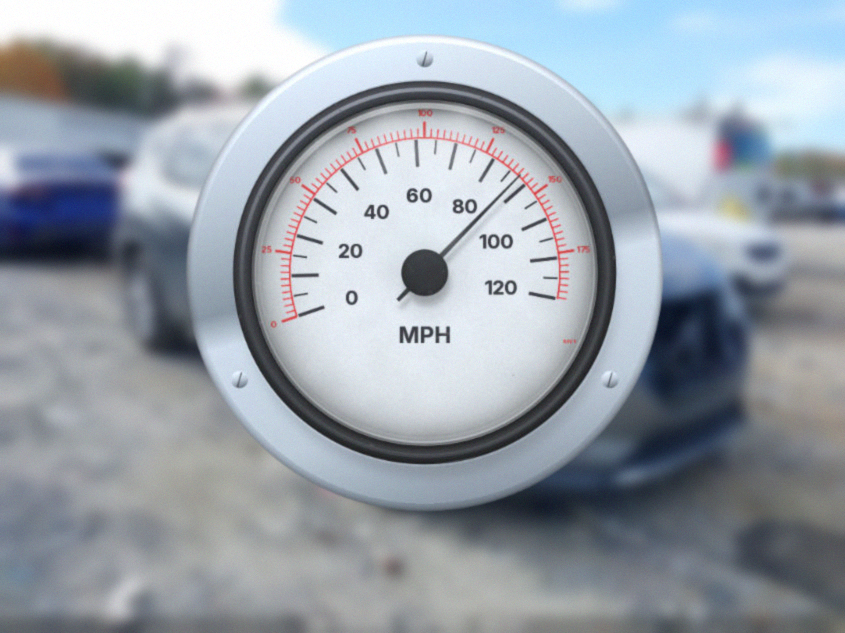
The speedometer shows 87.5 (mph)
